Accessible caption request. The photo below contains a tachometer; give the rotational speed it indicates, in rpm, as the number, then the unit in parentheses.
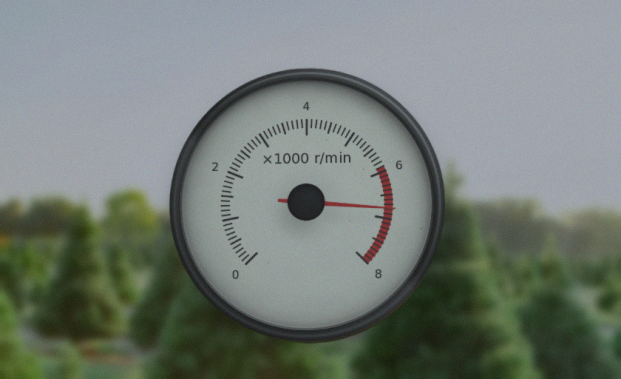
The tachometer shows 6800 (rpm)
